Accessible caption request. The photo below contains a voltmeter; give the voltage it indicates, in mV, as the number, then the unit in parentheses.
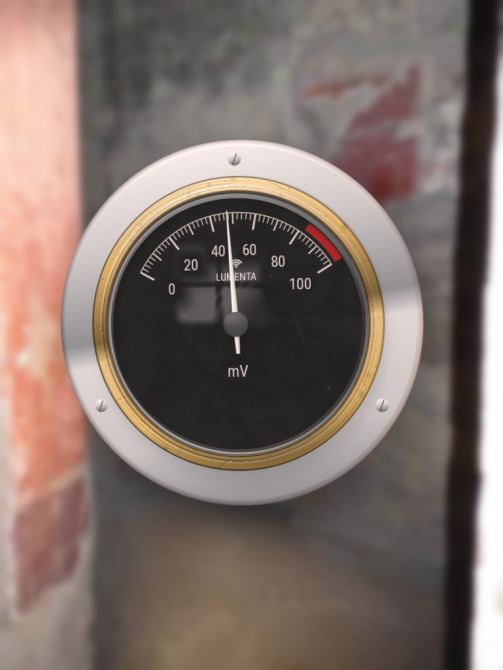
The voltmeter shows 48 (mV)
